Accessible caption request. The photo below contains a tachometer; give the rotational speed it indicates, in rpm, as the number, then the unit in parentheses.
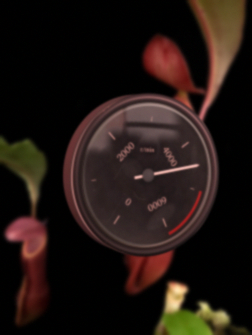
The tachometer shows 4500 (rpm)
